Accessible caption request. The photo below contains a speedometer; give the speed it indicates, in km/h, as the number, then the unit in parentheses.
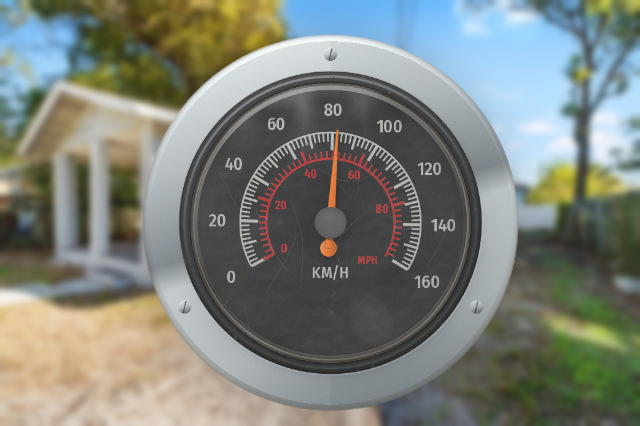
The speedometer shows 82 (km/h)
